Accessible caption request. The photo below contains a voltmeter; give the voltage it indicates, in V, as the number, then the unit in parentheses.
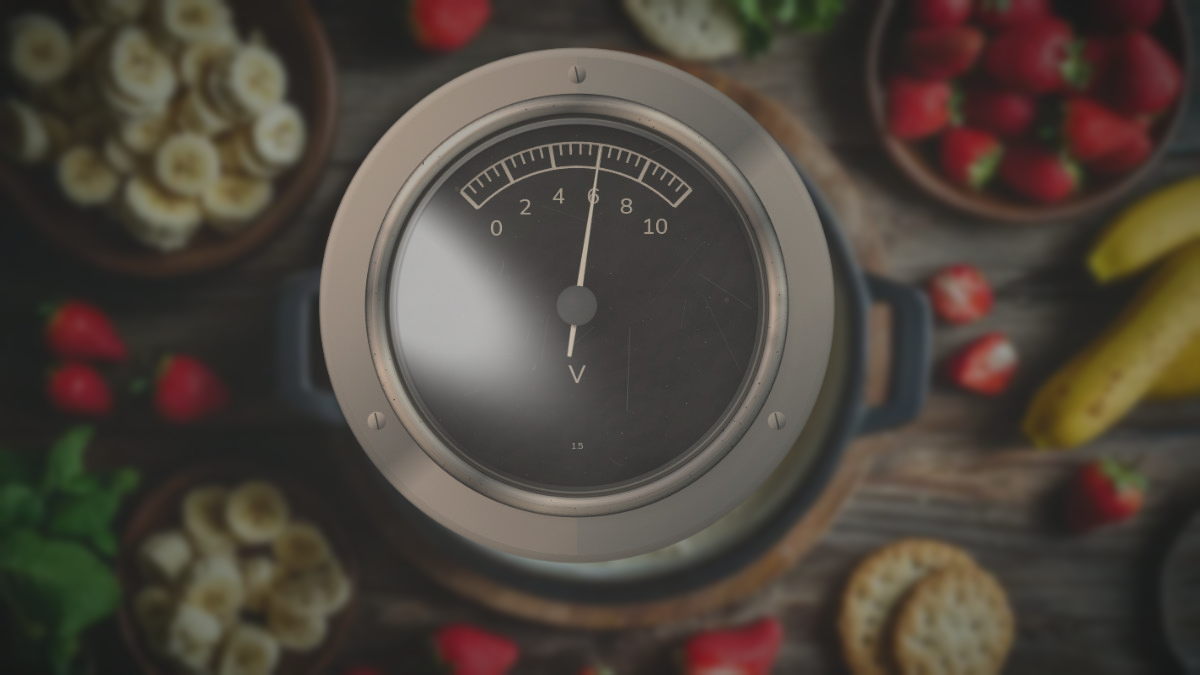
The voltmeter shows 6 (V)
